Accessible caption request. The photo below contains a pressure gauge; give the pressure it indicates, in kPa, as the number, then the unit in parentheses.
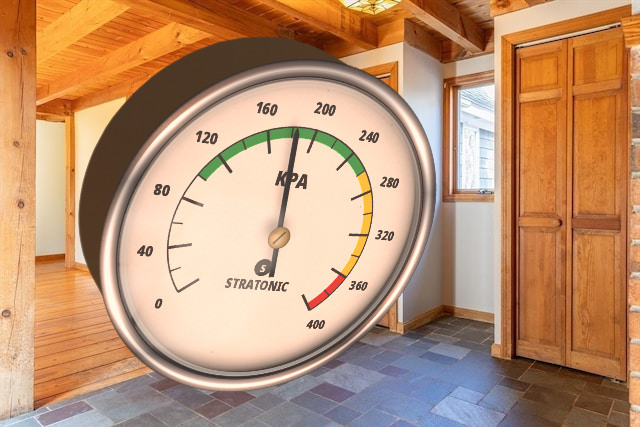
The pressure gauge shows 180 (kPa)
